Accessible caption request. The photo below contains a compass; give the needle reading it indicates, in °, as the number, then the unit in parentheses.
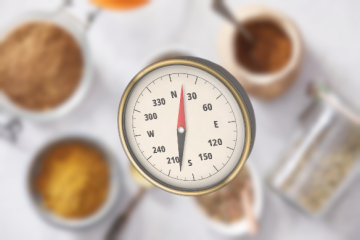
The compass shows 15 (°)
